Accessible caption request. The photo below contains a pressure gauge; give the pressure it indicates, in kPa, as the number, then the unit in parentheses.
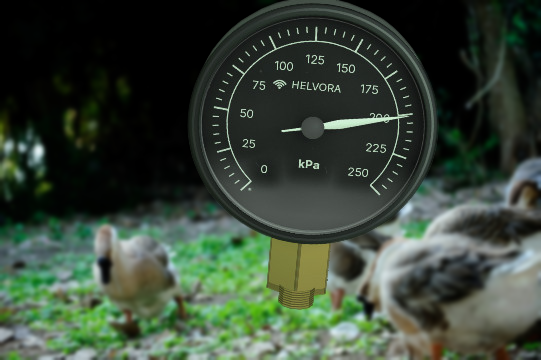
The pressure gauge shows 200 (kPa)
